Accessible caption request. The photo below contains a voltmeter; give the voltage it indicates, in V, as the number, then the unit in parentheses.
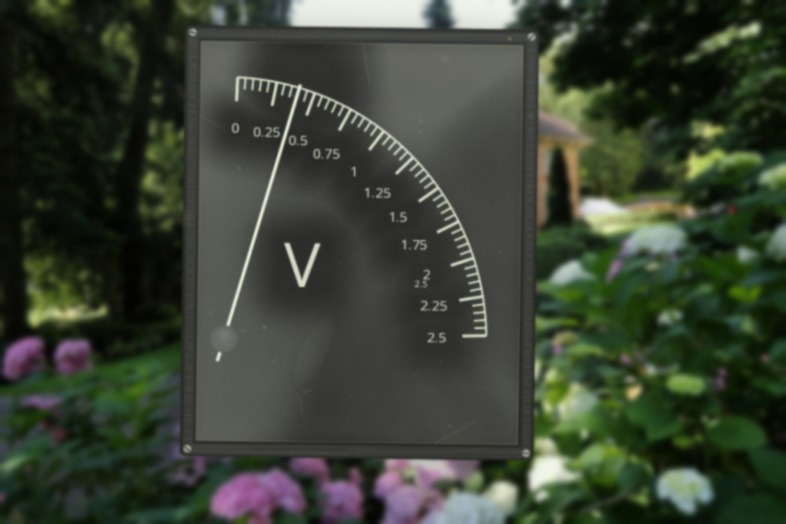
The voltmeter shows 0.4 (V)
